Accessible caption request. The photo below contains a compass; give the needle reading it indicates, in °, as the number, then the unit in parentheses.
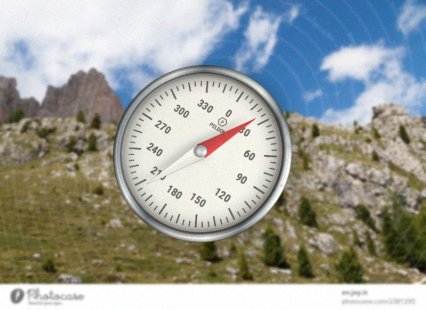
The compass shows 25 (°)
